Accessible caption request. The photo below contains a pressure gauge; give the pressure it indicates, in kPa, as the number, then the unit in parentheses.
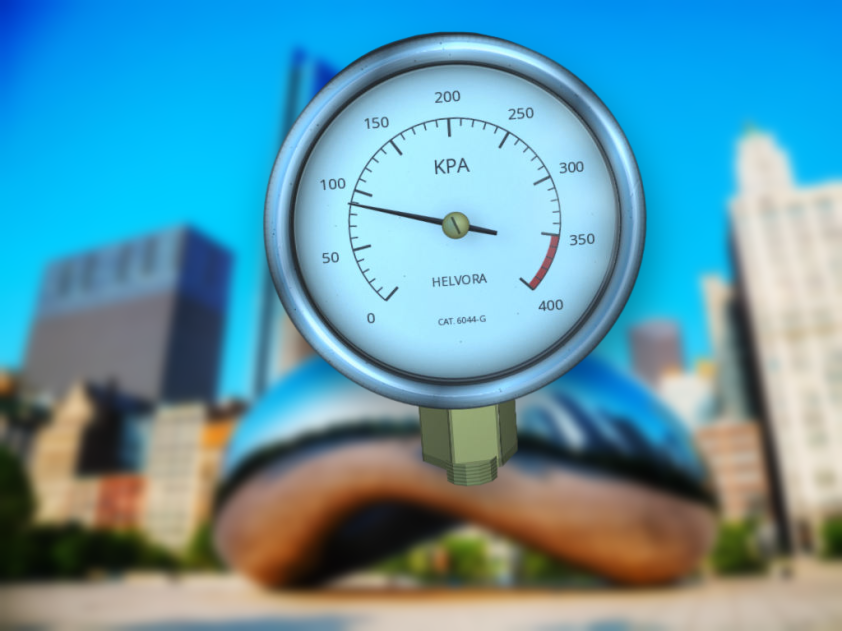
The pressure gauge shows 90 (kPa)
